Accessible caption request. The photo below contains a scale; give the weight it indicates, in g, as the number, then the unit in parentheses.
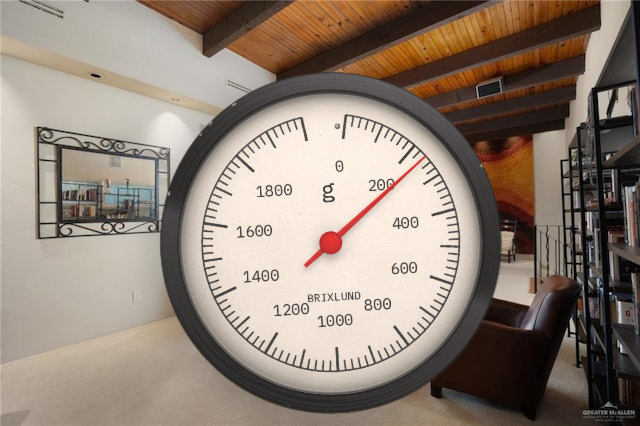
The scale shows 240 (g)
